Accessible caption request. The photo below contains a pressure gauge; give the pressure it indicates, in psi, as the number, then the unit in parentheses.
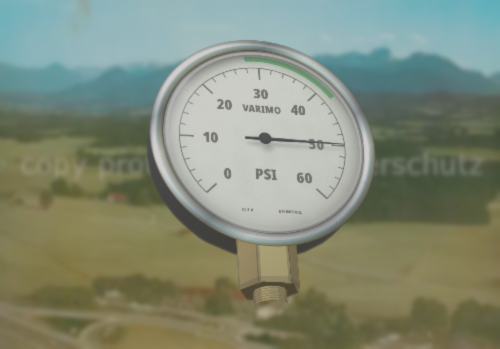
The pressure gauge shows 50 (psi)
